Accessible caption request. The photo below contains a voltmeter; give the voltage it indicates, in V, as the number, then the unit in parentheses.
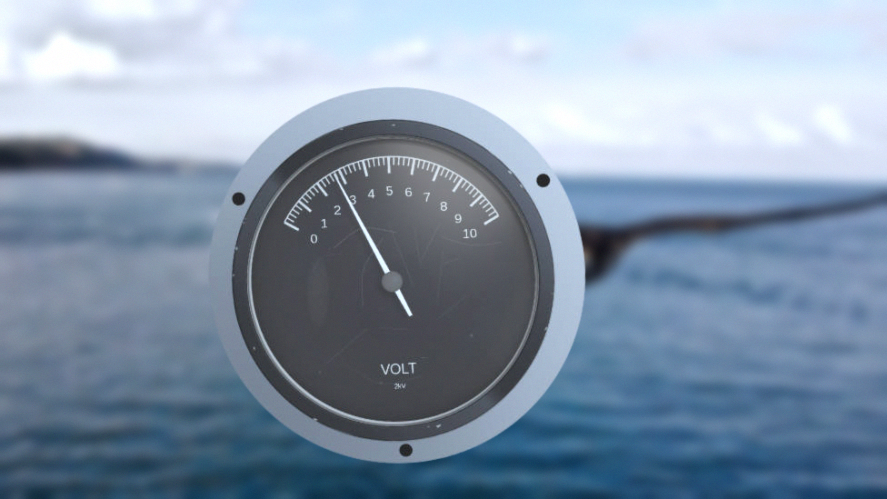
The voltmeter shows 2.8 (V)
